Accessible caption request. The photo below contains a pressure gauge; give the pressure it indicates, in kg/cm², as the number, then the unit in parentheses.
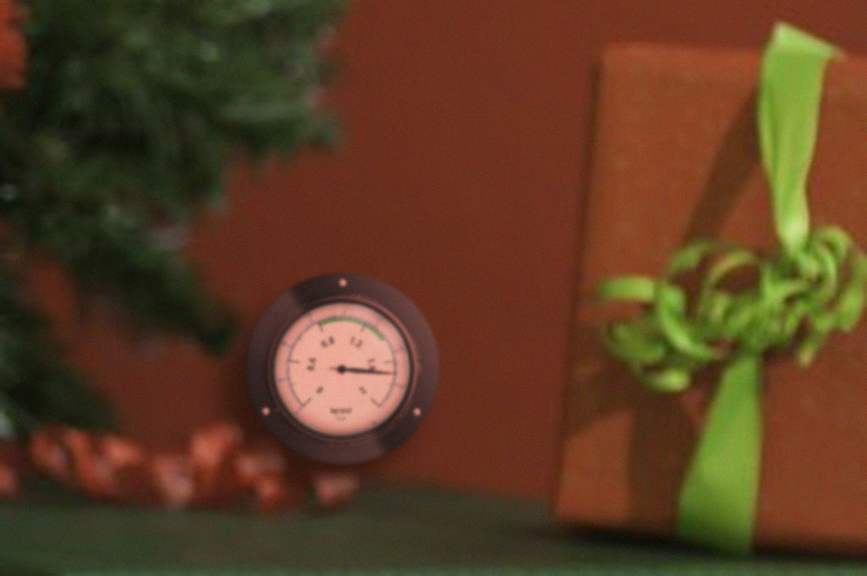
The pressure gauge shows 1.7 (kg/cm²)
